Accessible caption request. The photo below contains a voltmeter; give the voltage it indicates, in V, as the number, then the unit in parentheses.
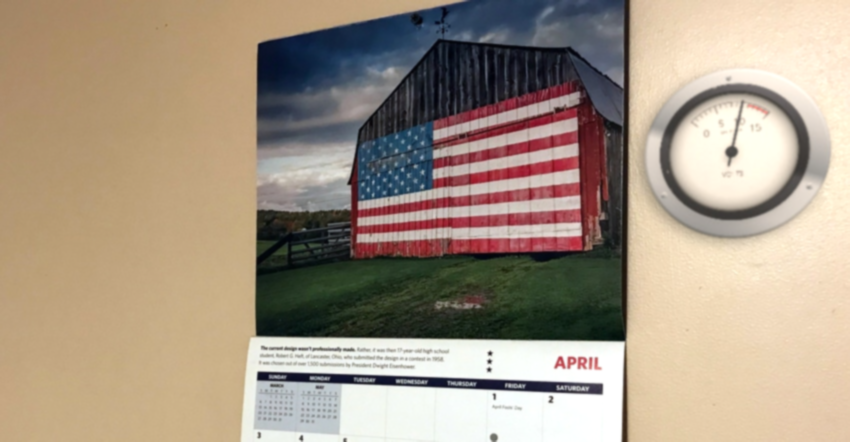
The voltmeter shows 10 (V)
